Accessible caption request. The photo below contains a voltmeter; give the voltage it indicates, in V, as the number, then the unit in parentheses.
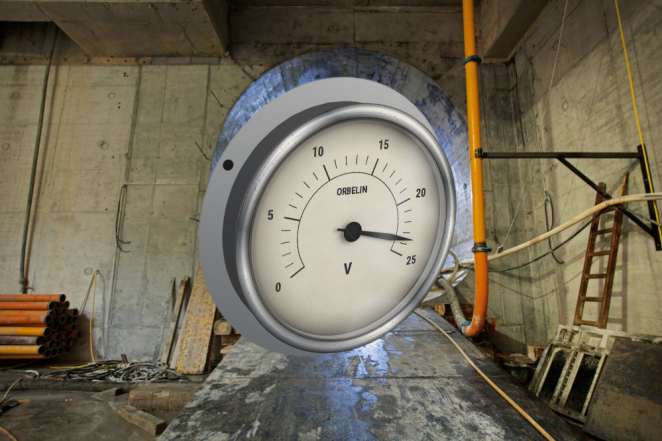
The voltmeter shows 23.5 (V)
